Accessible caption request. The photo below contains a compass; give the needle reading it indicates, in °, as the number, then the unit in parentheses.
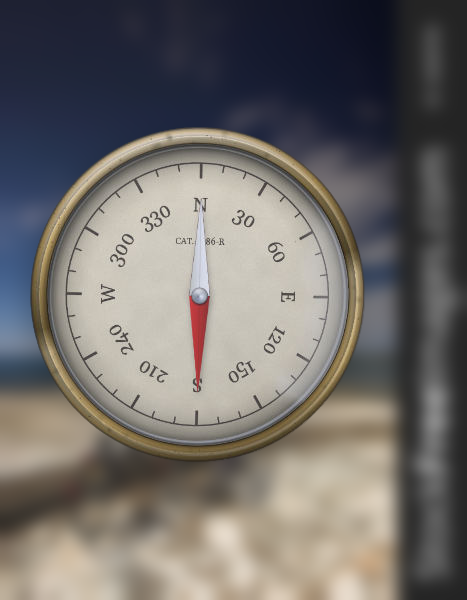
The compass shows 180 (°)
